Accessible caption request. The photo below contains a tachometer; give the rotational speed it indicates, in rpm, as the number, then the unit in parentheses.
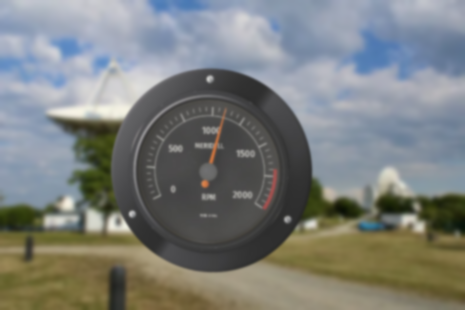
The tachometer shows 1100 (rpm)
